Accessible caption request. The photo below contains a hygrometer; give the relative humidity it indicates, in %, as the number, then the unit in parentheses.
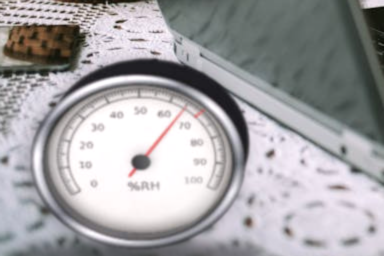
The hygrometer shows 65 (%)
